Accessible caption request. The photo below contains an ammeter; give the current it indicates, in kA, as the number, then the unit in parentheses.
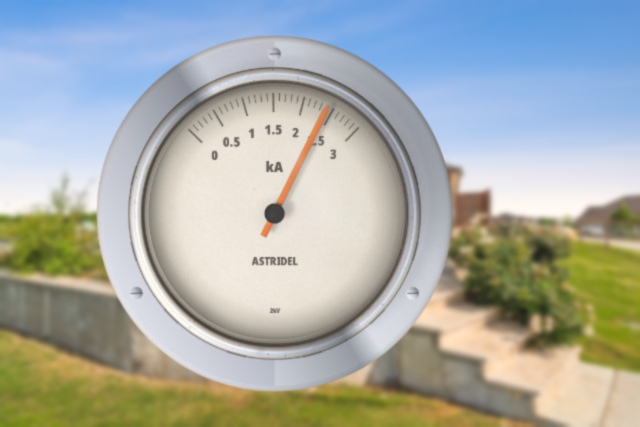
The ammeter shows 2.4 (kA)
